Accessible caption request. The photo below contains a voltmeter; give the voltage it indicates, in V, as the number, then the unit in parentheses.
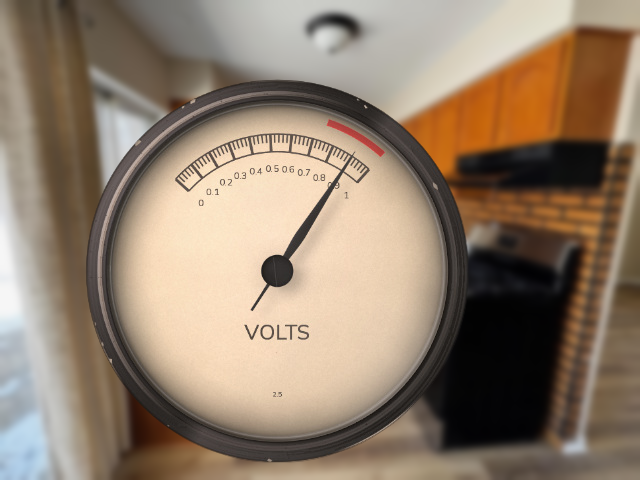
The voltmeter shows 0.9 (V)
